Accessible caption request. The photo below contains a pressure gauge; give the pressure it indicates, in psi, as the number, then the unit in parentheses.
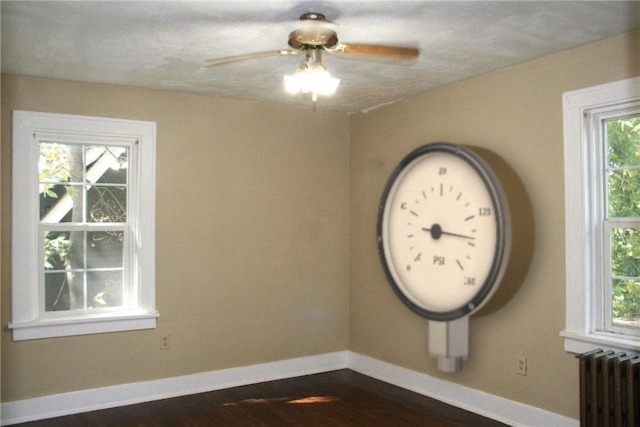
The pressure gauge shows 135 (psi)
